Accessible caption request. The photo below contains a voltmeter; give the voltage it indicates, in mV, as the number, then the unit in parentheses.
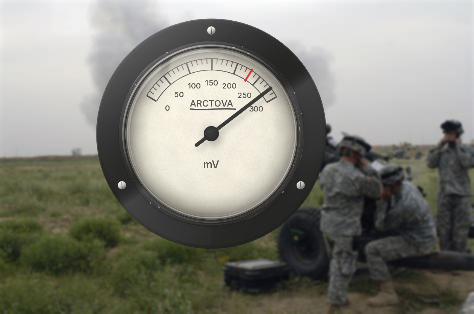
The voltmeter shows 280 (mV)
